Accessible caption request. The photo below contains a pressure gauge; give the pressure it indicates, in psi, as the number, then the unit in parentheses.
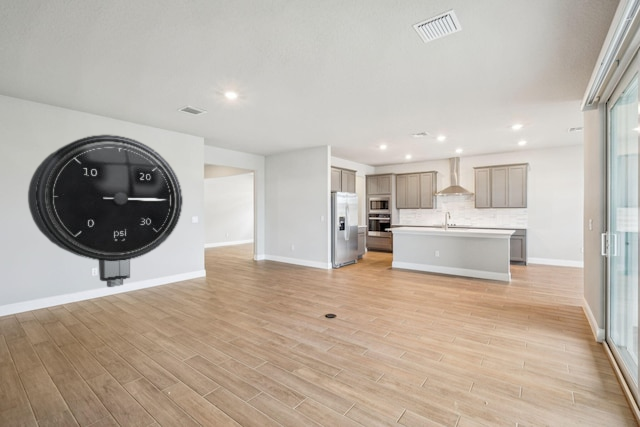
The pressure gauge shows 25 (psi)
